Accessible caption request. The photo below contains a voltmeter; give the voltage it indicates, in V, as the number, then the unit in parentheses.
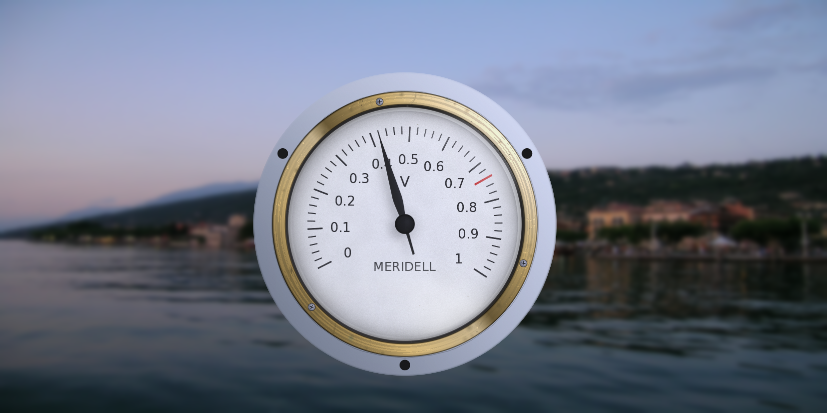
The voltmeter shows 0.42 (V)
